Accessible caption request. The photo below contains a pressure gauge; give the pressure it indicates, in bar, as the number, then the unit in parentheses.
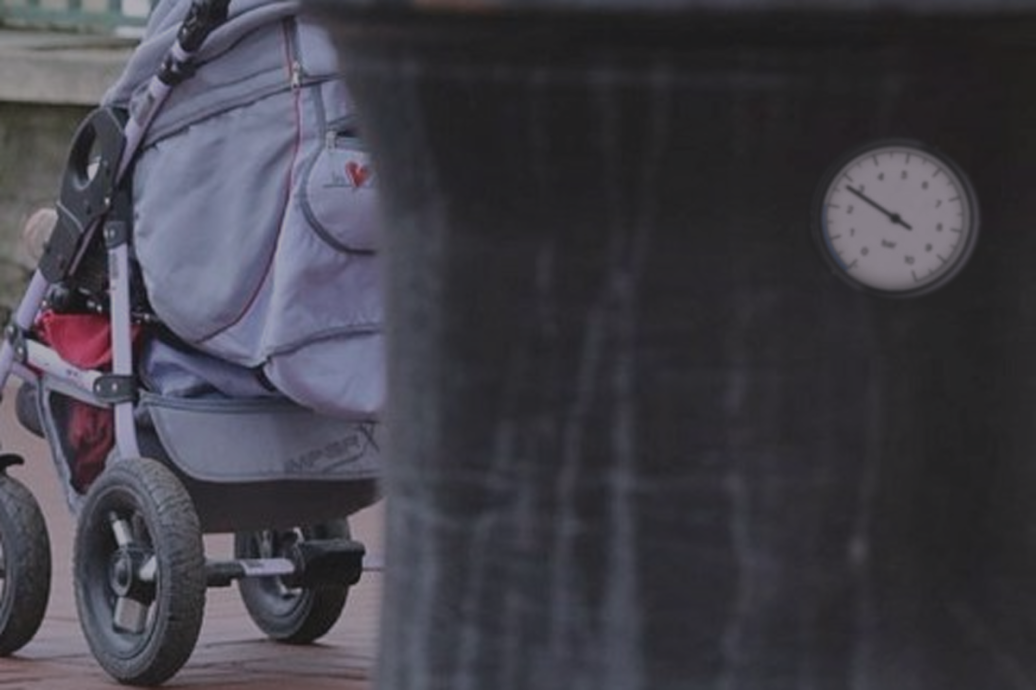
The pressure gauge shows 2.75 (bar)
